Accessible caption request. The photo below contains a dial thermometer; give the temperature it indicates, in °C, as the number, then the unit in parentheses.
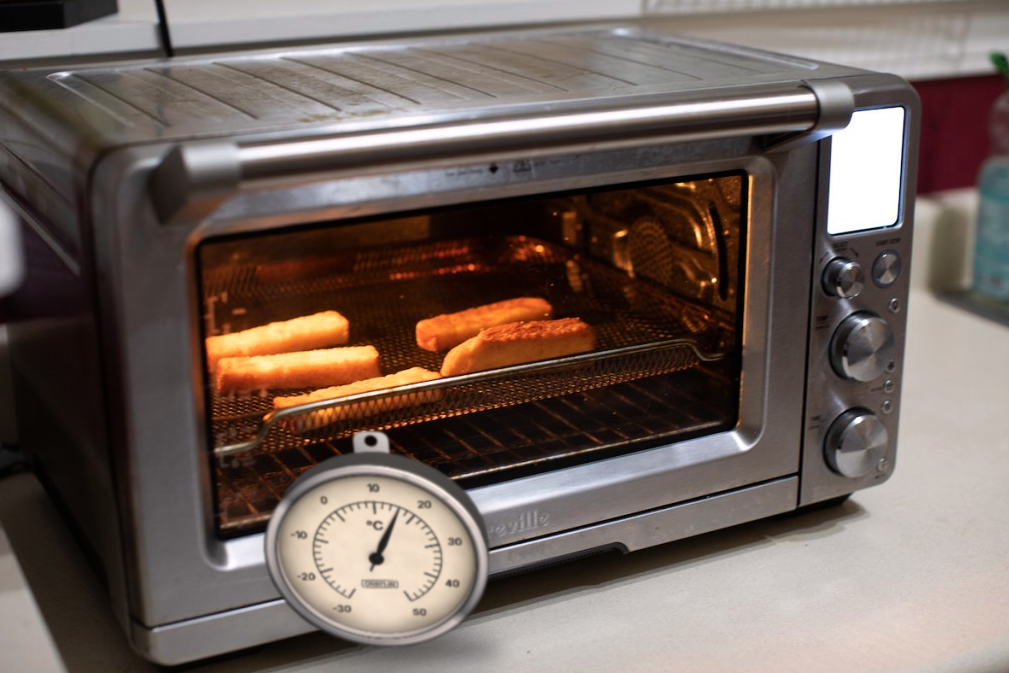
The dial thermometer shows 16 (°C)
